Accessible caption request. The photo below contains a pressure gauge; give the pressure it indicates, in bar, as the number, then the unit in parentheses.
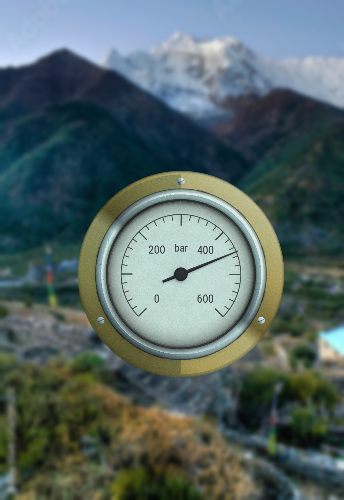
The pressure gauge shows 450 (bar)
